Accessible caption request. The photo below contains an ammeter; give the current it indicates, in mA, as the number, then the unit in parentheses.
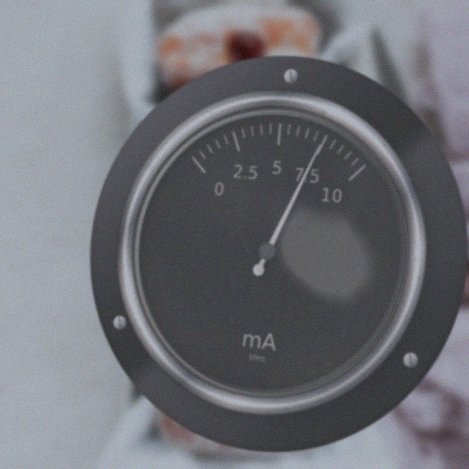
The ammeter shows 7.5 (mA)
